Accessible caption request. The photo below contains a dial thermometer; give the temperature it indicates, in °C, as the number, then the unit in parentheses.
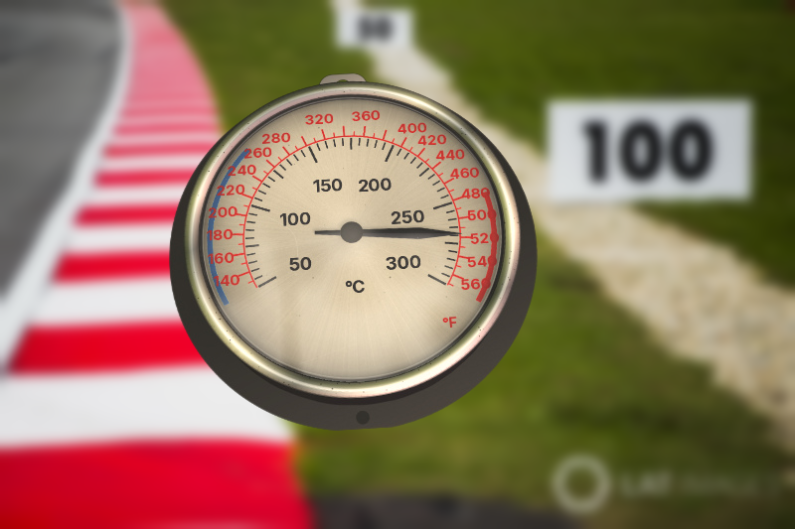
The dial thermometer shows 270 (°C)
